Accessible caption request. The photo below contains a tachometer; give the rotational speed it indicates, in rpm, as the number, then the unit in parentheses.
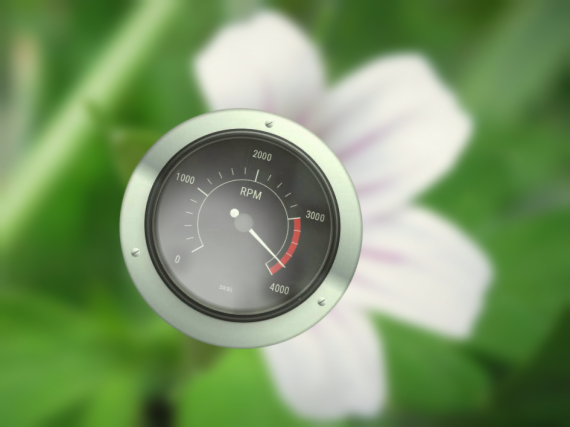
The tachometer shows 3800 (rpm)
